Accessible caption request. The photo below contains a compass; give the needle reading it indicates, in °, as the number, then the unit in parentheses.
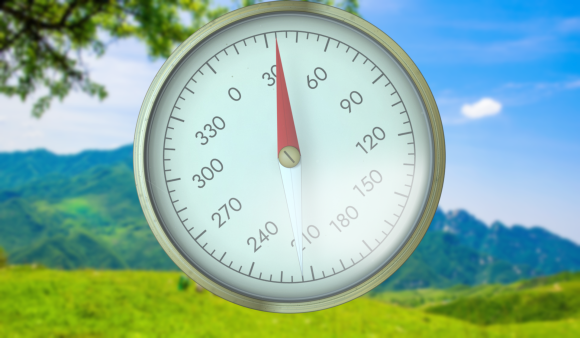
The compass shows 35 (°)
